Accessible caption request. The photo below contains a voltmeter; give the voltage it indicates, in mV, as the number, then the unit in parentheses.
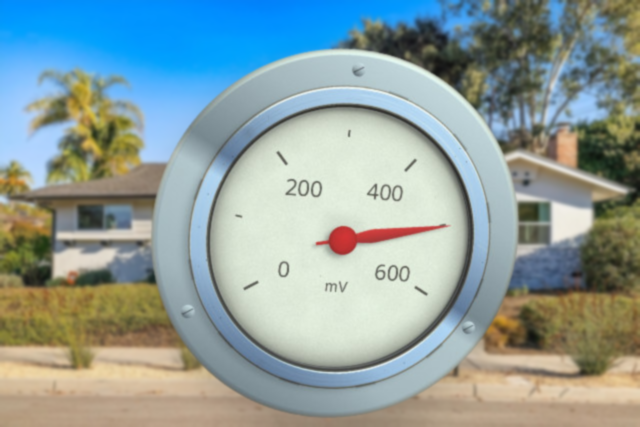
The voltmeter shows 500 (mV)
